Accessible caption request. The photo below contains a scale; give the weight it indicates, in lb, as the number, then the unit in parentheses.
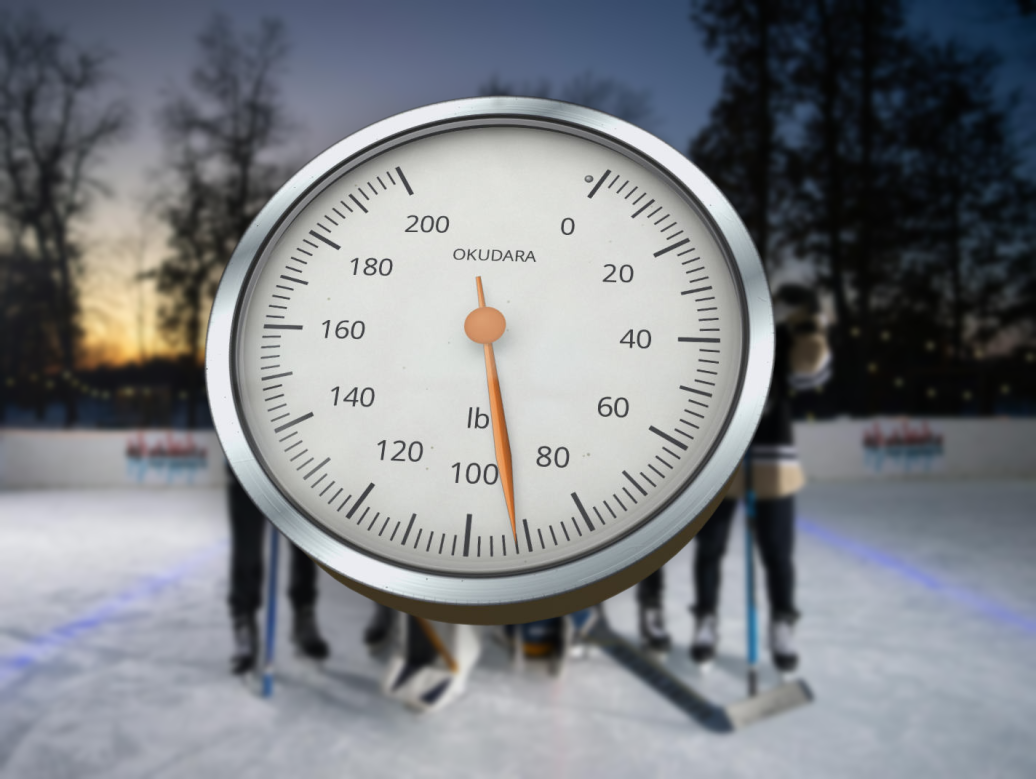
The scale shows 92 (lb)
